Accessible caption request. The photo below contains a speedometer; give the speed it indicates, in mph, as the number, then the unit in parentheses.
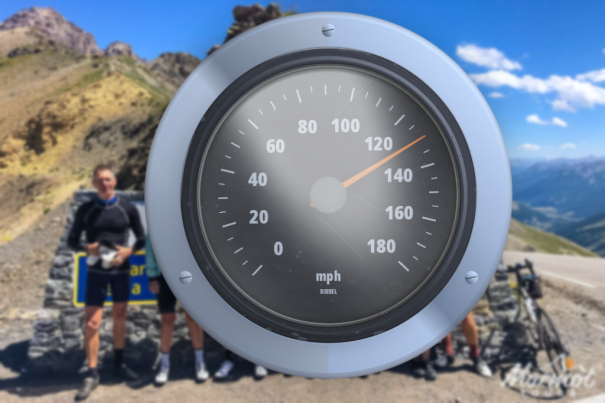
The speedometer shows 130 (mph)
